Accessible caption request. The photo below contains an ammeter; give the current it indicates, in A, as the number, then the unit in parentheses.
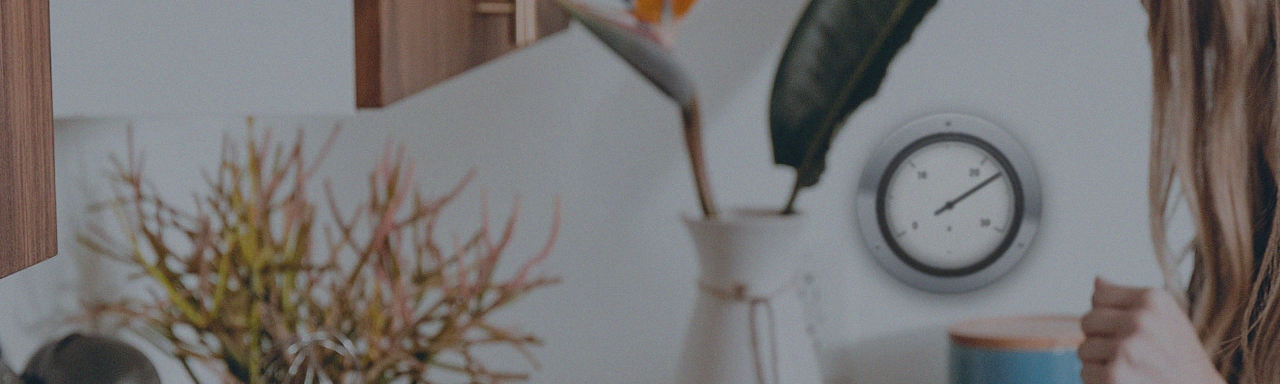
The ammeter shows 22.5 (A)
